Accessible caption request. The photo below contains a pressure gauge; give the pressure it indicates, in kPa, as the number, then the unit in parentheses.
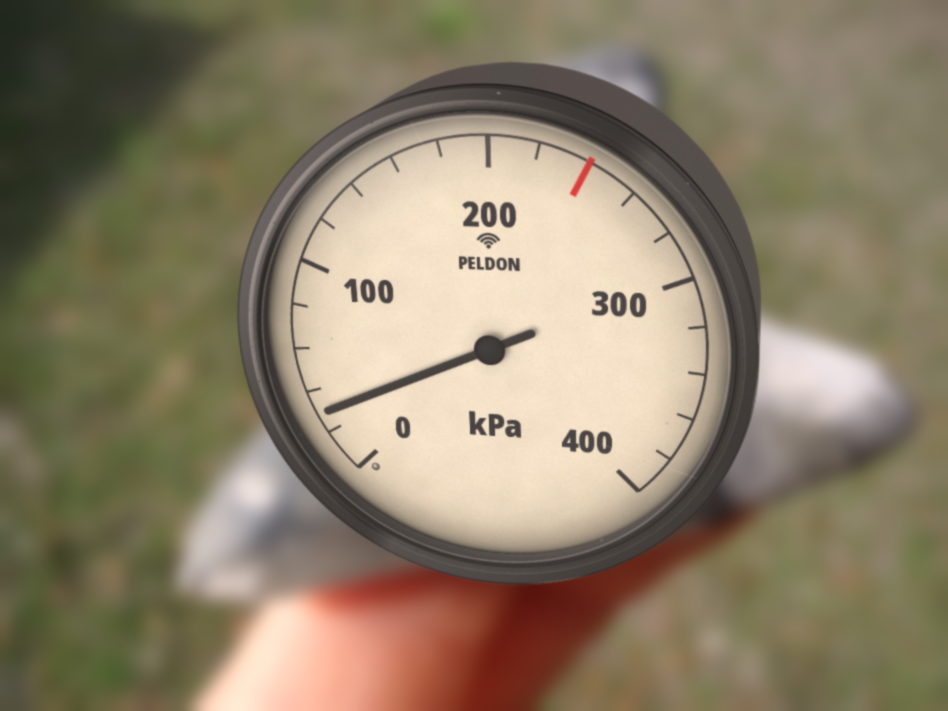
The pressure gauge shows 30 (kPa)
